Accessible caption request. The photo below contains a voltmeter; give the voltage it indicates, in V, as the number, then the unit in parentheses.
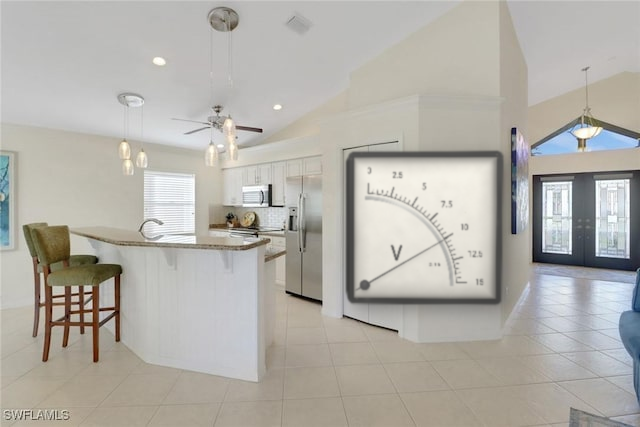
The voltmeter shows 10 (V)
